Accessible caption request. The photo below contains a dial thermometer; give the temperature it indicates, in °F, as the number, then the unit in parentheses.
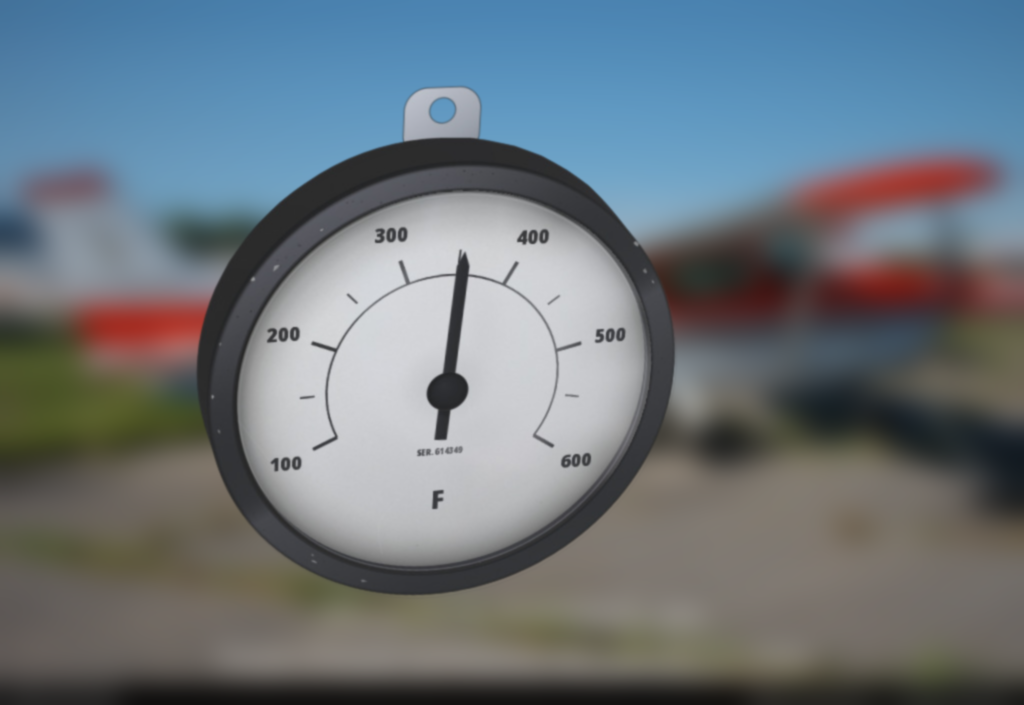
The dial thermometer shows 350 (°F)
